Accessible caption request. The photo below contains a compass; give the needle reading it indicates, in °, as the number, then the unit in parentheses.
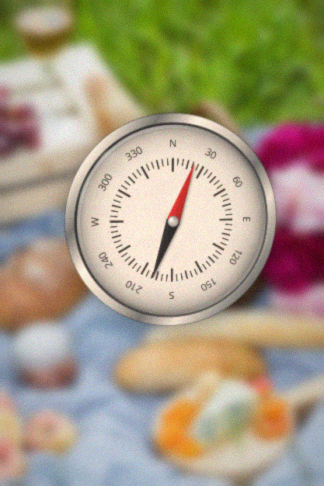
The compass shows 20 (°)
